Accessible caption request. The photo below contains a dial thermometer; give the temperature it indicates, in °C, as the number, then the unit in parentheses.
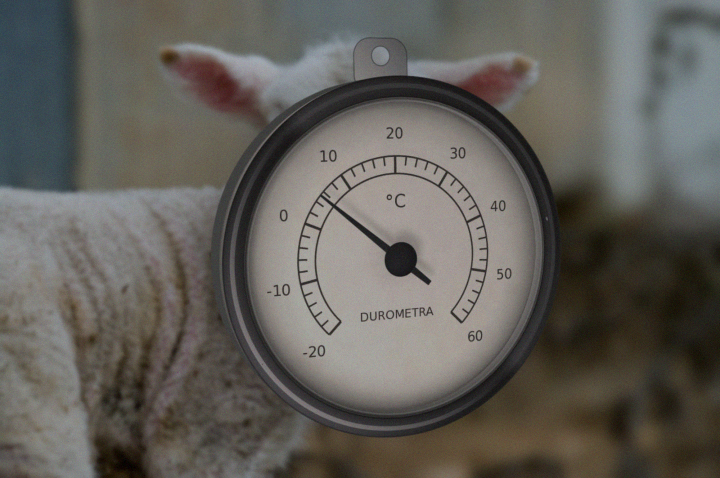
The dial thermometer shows 5 (°C)
